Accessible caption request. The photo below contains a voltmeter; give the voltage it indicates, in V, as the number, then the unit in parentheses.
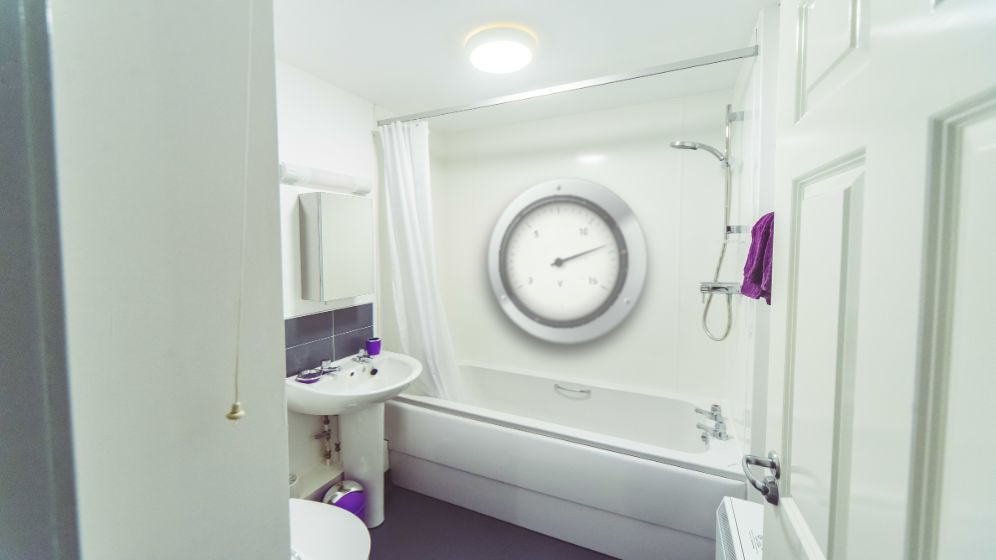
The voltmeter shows 12 (V)
